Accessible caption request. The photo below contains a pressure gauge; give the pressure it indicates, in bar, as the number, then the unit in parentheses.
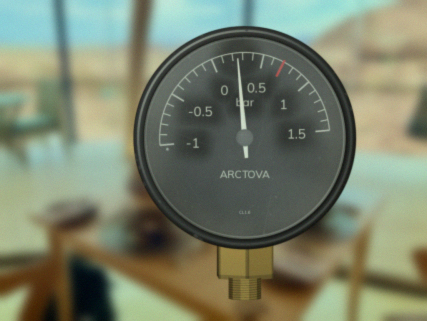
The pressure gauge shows 0.25 (bar)
